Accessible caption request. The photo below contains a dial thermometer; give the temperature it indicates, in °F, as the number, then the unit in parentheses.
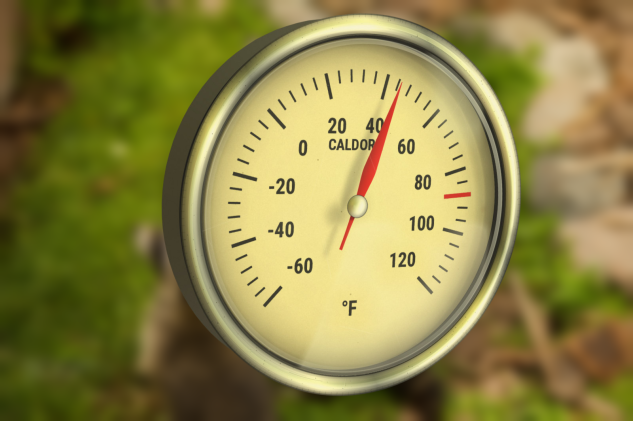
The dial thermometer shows 44 (°F)
